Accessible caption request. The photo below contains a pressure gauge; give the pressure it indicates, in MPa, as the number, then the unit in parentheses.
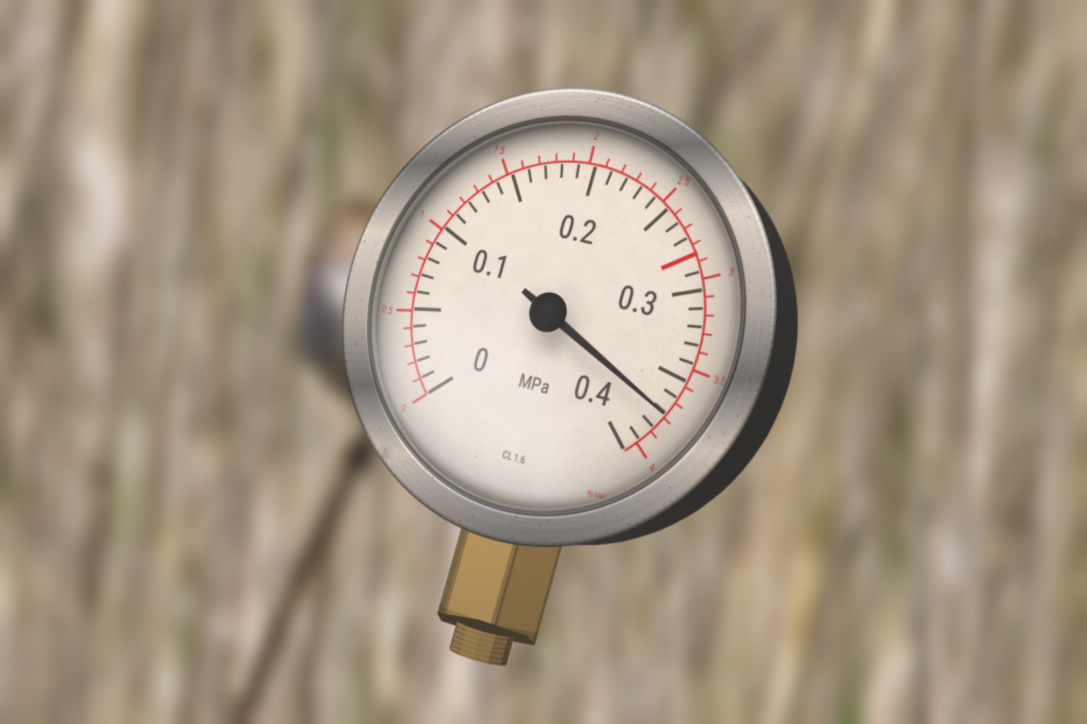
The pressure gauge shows 0.37 (MPa)
